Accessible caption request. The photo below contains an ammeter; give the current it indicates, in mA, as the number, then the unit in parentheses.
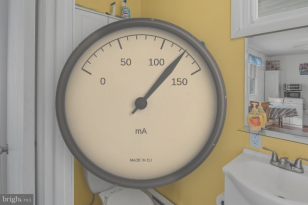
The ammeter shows 125 (mA)
